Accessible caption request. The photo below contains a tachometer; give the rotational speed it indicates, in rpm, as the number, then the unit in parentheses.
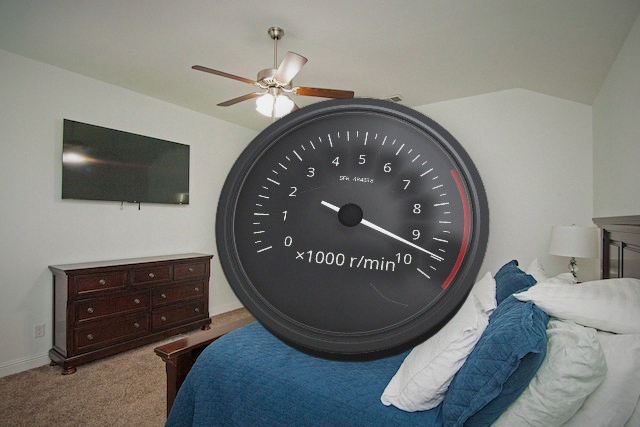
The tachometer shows 9500 (rpm)
